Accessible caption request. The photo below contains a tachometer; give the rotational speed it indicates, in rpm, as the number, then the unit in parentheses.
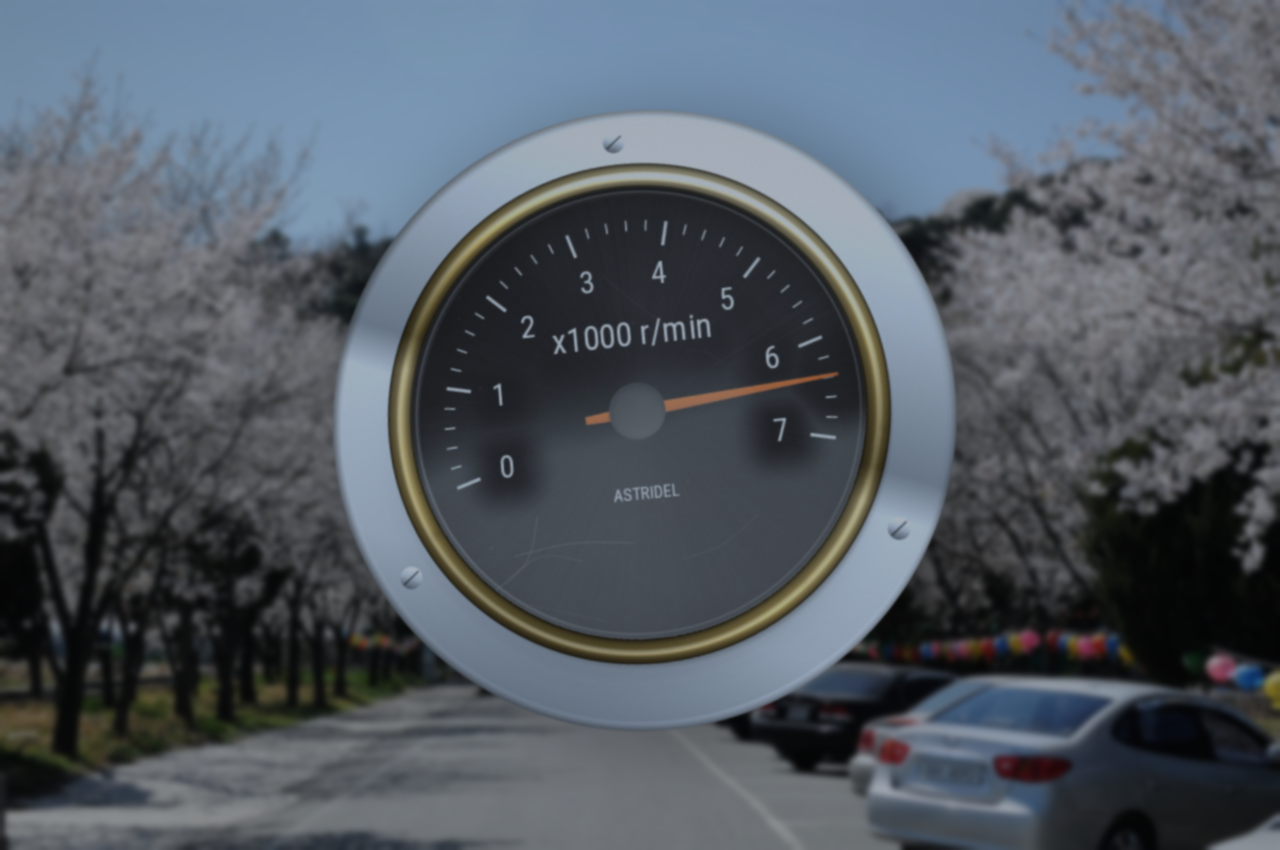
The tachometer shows 6400 (rpm)
